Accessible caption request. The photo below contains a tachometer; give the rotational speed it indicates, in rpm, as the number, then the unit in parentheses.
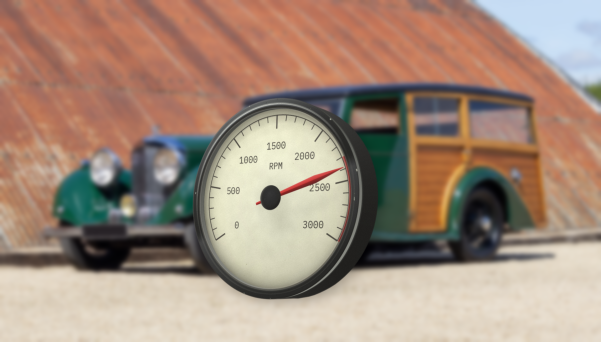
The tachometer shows 2400 (rpm)
